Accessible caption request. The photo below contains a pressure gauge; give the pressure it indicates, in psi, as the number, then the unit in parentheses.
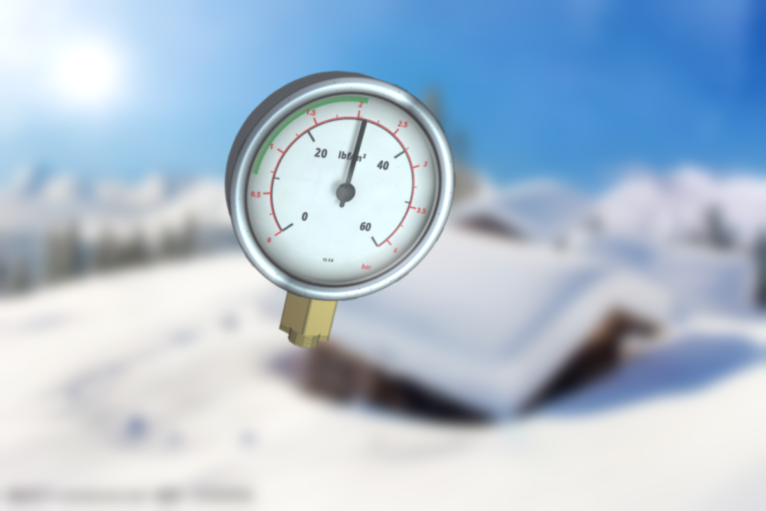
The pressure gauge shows 30 (psi)
